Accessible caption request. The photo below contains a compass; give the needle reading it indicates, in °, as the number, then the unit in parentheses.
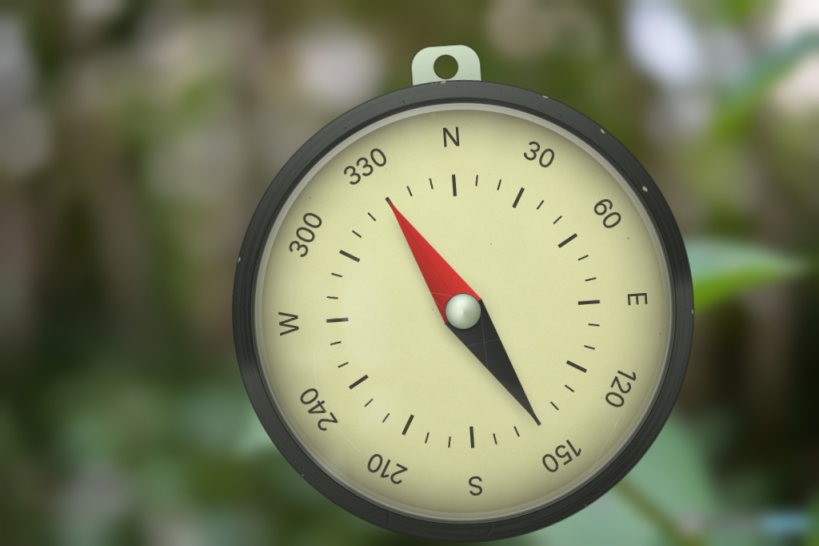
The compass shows 330 (°)
